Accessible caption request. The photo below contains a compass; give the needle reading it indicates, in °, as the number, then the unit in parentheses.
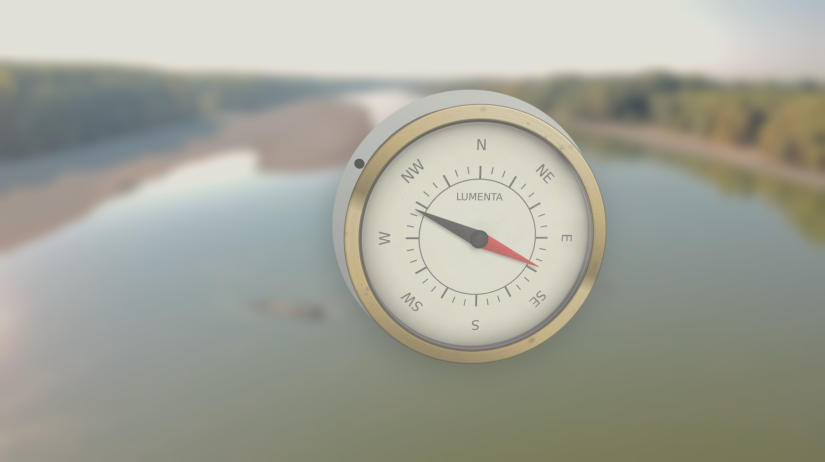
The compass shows 115 (°)
